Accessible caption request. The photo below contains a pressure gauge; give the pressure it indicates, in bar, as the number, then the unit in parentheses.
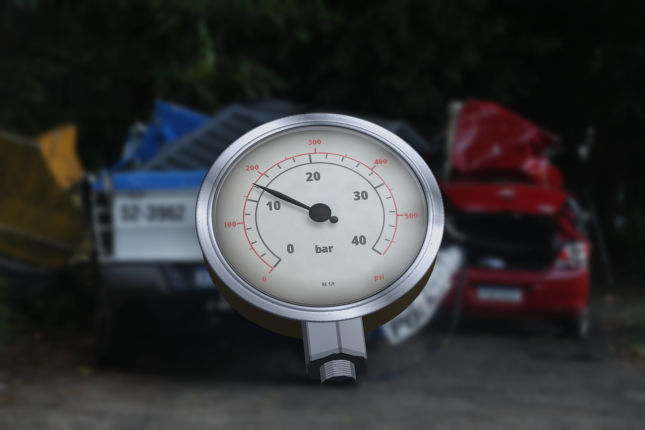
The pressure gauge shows 12 (bar)
